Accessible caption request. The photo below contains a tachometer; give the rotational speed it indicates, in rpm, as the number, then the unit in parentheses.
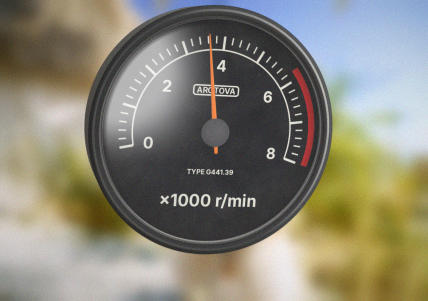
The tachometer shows 3600 (rpm)
